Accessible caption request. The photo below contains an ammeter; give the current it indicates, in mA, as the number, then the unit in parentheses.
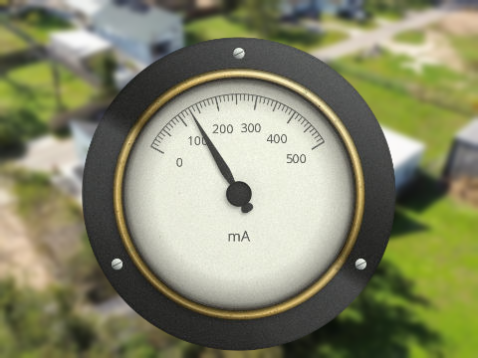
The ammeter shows 130 (mA)
